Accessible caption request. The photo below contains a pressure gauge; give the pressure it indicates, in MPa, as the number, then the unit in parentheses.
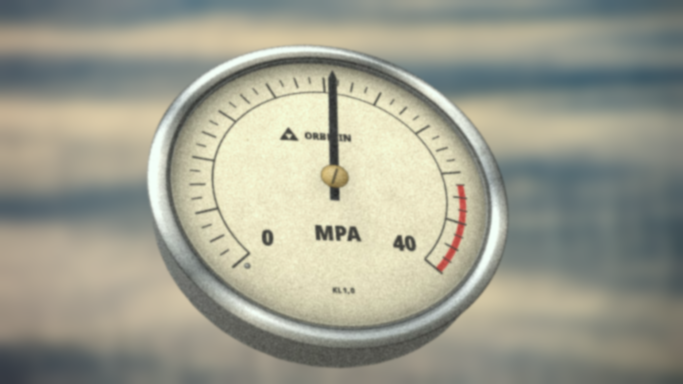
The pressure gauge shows 20.5 (MPa)
